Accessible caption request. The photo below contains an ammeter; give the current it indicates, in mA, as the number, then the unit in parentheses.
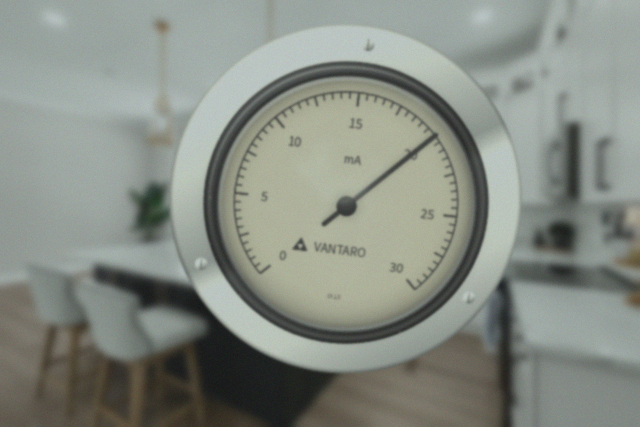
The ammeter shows 20 (mA)
